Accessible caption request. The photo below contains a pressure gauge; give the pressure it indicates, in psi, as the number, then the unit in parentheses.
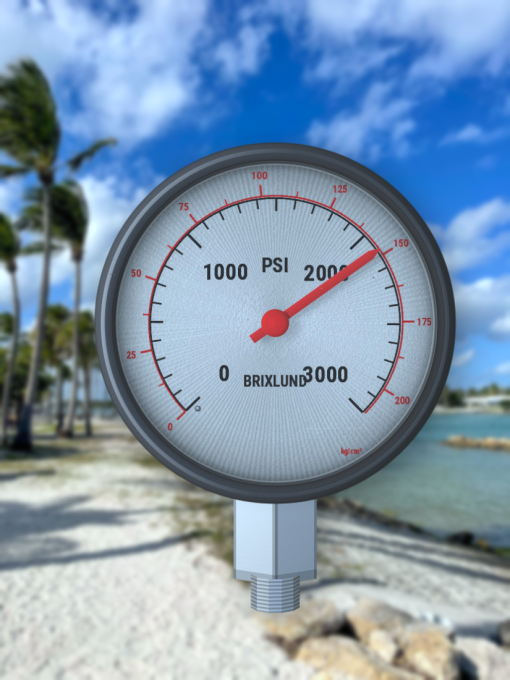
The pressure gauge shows 2100 (psi)
